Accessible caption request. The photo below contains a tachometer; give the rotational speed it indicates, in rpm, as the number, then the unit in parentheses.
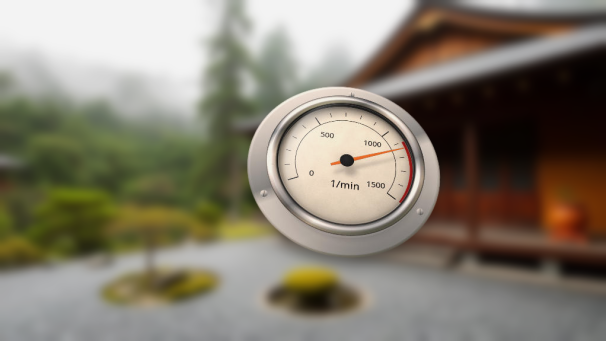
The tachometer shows 1150 (rpm)
